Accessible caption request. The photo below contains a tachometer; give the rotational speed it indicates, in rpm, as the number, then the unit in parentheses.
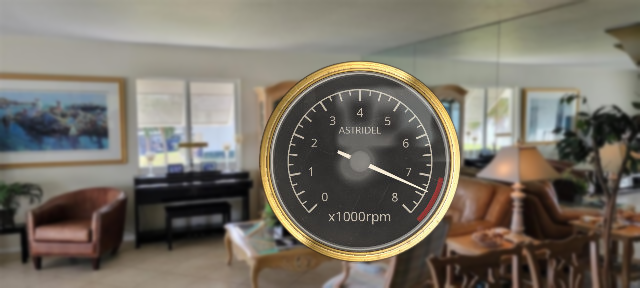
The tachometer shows 7375 (rpm)
